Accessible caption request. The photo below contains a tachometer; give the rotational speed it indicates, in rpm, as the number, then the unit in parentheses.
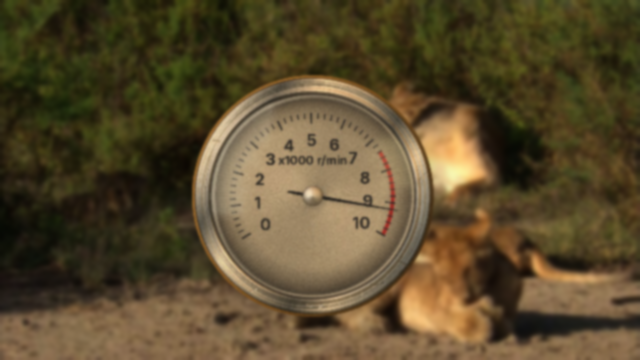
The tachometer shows 9200 (rpm)
